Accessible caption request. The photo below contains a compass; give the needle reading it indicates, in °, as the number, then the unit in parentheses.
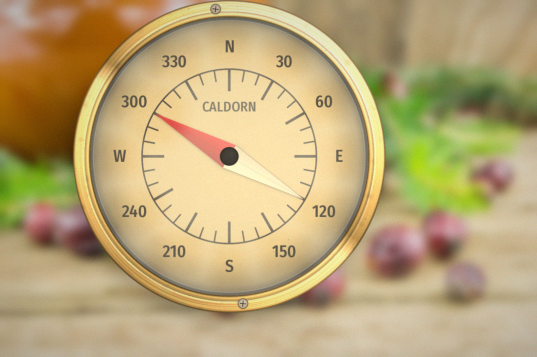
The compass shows 300 (°)
